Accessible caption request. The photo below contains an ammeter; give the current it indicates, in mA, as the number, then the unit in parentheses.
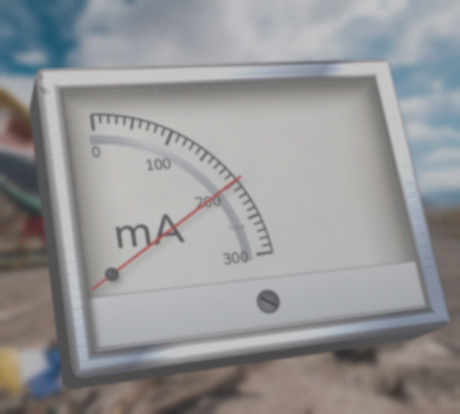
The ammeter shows 200 (mA)
